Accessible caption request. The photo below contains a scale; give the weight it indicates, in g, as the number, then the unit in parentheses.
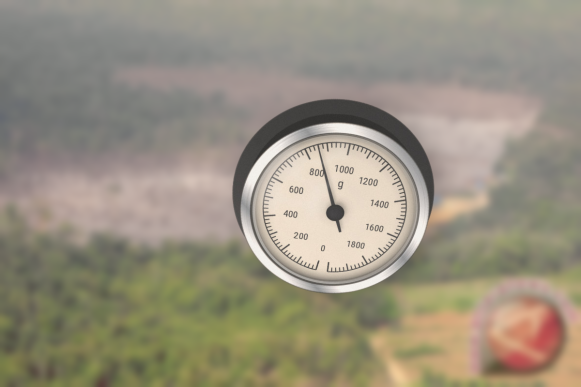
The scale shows 860 (g)
